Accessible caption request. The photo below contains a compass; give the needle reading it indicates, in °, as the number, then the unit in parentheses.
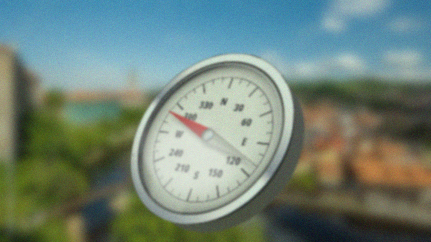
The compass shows 290 (°)
